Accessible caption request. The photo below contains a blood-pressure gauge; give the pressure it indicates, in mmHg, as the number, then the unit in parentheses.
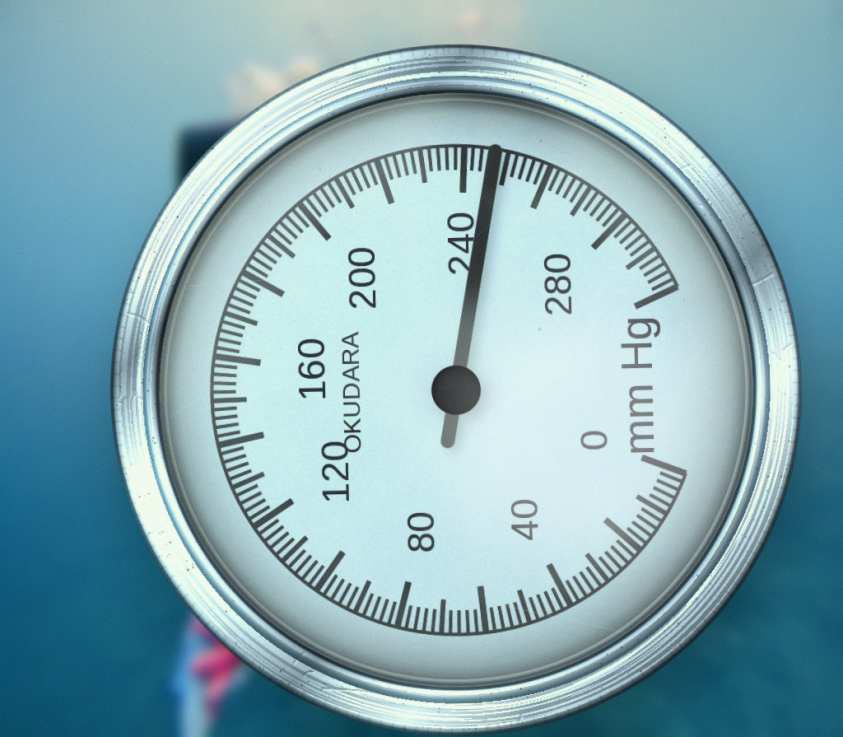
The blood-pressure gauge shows 247 (mmHg)
